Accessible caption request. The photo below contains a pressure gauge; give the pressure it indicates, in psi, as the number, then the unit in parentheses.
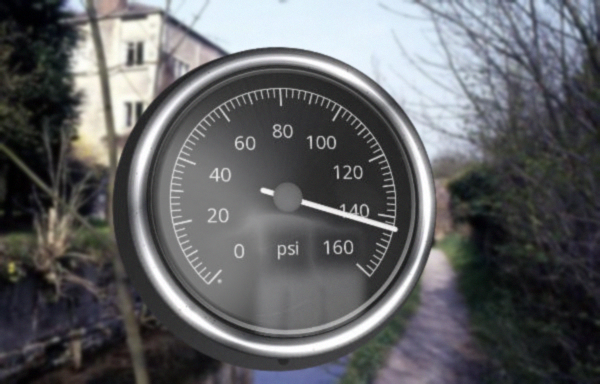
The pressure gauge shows 144 (psi)
